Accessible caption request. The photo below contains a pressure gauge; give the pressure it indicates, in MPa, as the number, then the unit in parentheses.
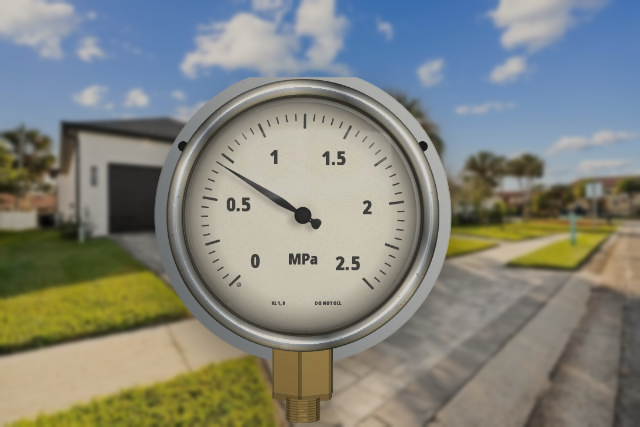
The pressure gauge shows 0.7 (MPa)
